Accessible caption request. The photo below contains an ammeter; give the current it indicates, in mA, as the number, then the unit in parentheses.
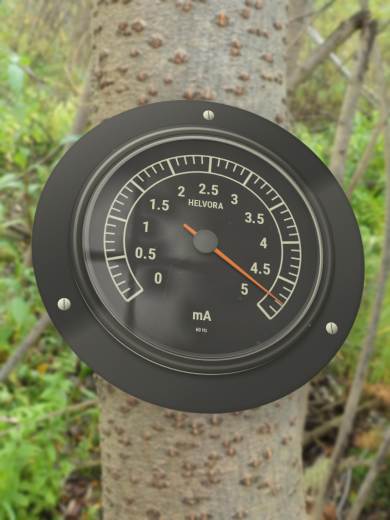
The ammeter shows 4.8 (mA)
